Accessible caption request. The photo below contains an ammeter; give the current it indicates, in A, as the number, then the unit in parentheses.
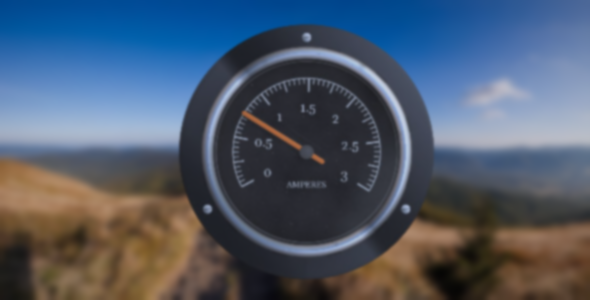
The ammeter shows 0.75 (A)
